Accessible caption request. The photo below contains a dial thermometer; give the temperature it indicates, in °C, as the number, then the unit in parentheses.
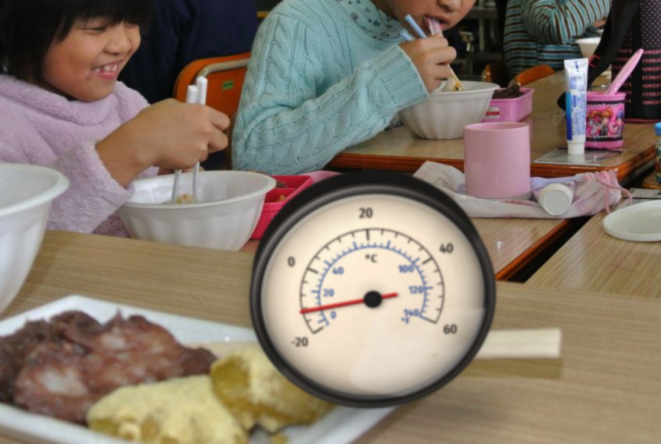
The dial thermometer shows -12 (°C)
